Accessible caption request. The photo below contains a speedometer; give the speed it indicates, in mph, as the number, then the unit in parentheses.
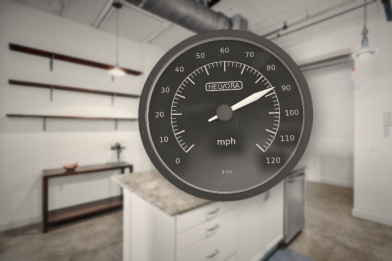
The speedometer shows 88 (mph)
